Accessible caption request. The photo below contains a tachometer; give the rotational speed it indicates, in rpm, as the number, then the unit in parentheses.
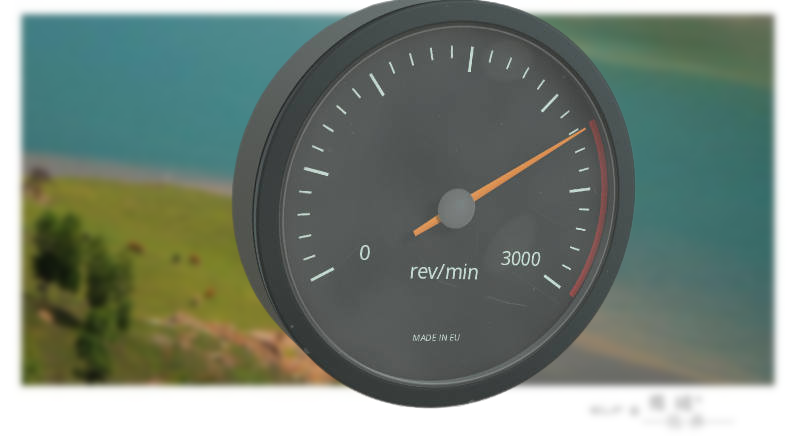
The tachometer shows 2200 (rpm)
